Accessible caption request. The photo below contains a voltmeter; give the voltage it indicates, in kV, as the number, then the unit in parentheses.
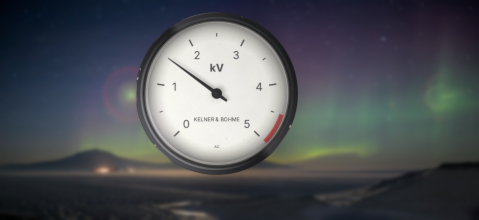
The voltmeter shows 1.5 (kV)
